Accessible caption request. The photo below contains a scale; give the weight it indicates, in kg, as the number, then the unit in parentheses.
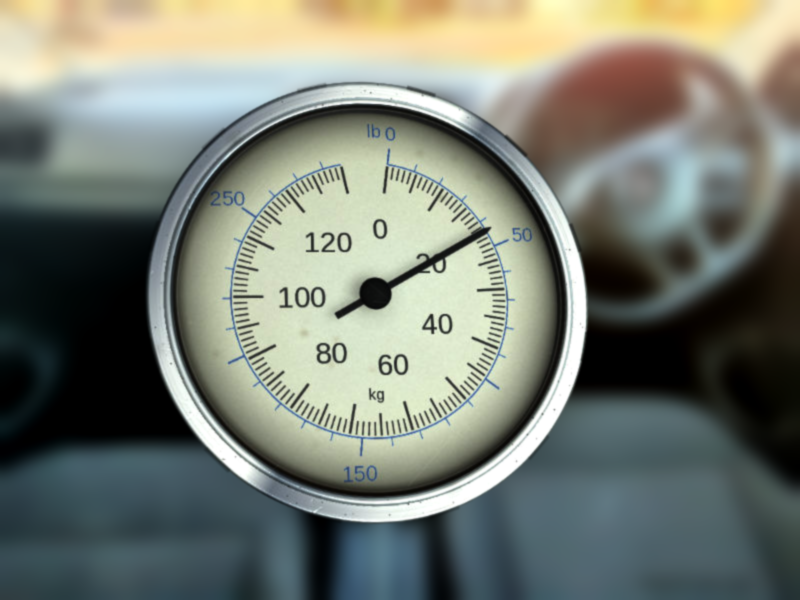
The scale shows 20 (kg)
